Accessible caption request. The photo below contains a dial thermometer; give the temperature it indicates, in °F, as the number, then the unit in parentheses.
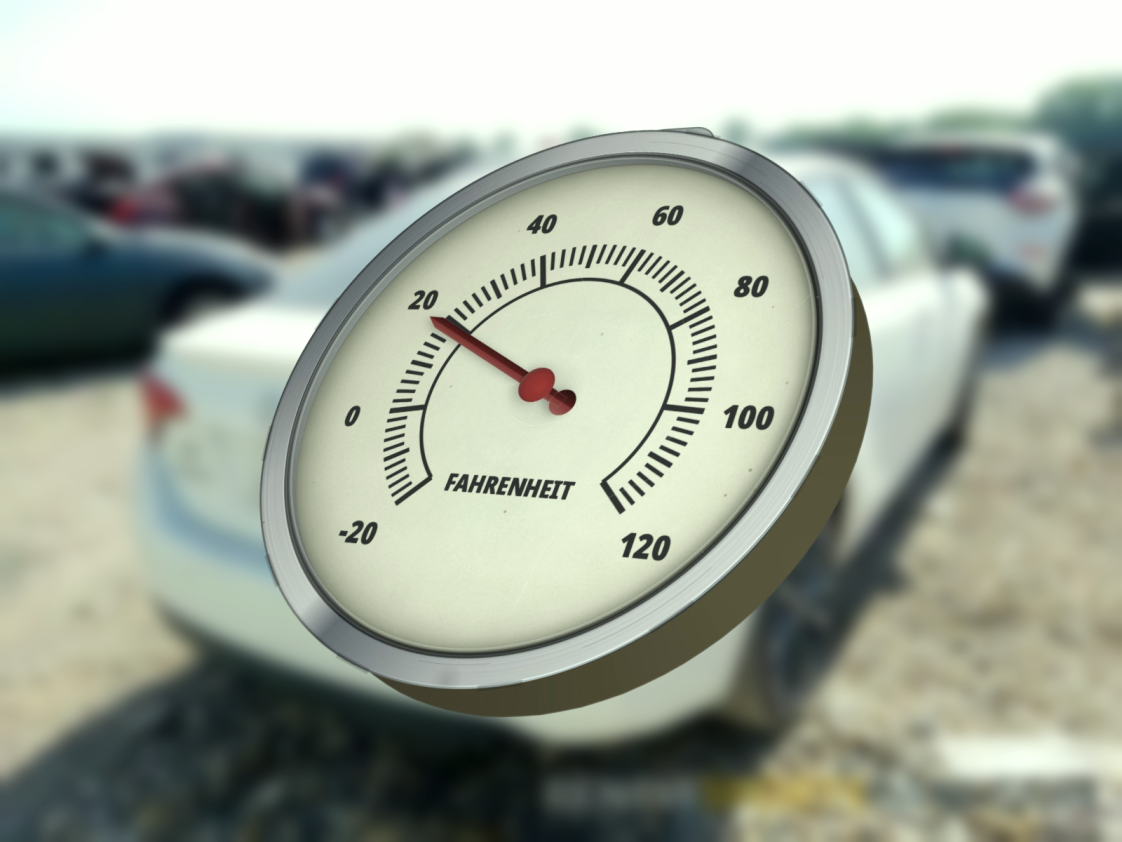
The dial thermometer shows 18 (°F)
